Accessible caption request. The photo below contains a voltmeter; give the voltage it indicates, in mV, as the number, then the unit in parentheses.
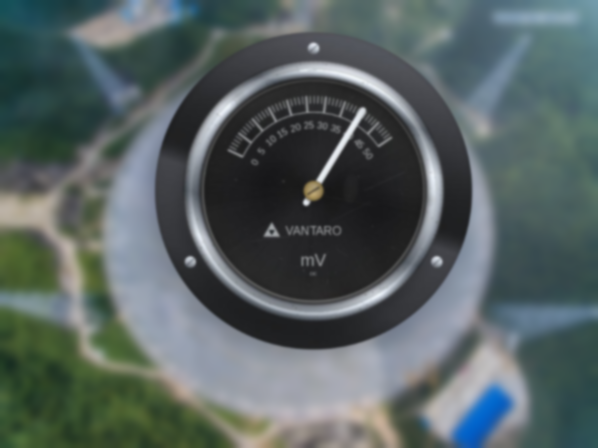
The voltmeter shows 40 (mV)
